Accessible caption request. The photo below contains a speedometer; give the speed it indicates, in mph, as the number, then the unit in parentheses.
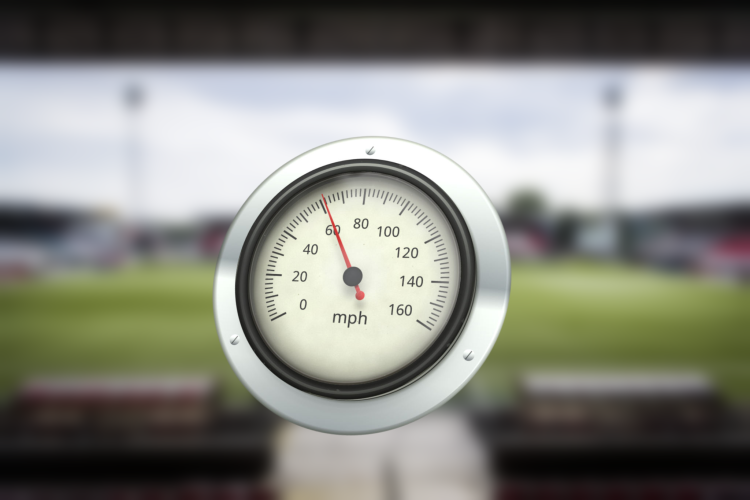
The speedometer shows 62 (mph)
